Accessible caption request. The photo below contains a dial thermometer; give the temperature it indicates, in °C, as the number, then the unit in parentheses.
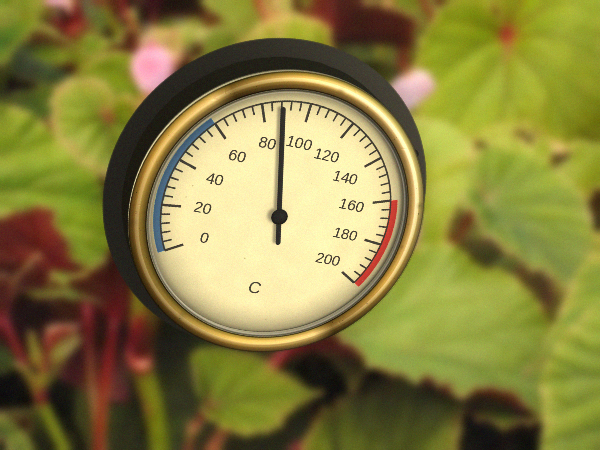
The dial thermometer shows 88 (°C)
